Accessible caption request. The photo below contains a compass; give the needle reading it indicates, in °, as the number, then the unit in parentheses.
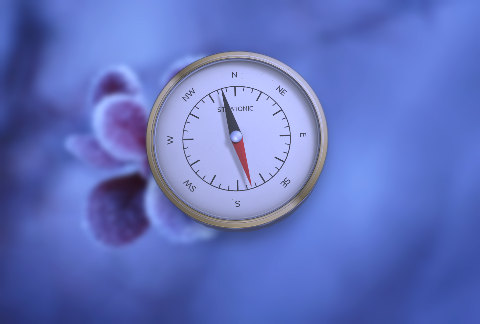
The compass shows 165 (°)
